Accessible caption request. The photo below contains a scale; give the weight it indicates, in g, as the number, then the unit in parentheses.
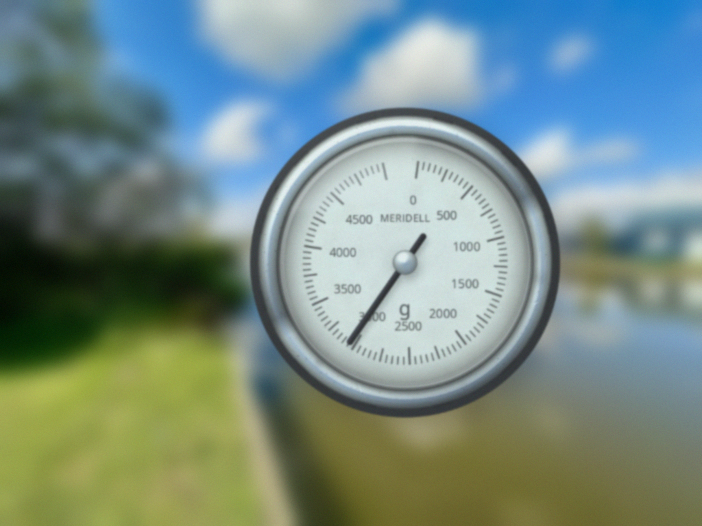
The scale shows 3050 (g)
